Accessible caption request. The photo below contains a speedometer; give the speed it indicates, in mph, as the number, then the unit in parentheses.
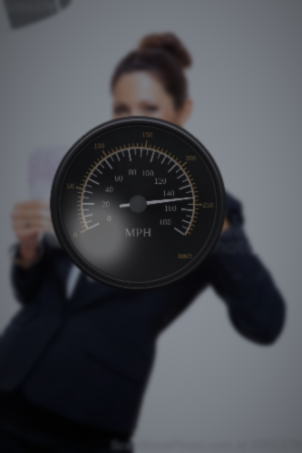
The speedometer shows 150 (mph)
